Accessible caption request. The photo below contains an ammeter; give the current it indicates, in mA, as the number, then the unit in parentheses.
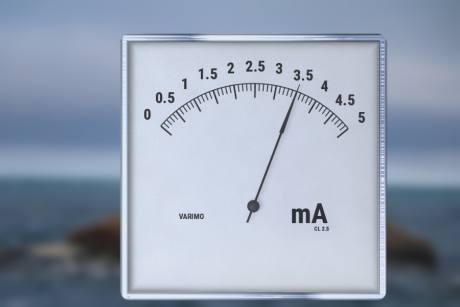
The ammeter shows 3.5 (mA)
